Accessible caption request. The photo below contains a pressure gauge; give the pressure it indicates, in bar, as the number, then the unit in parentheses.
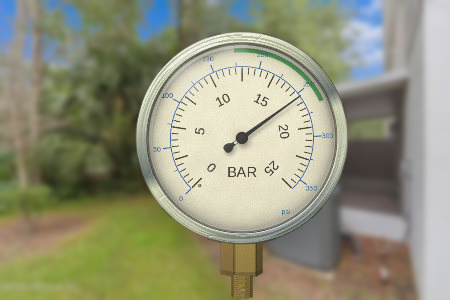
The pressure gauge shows 17.5 (bar)
